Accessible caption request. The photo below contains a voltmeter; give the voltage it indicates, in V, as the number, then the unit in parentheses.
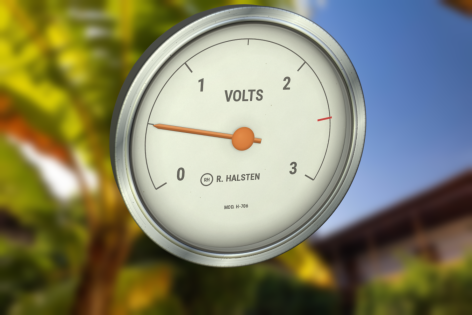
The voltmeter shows 0.5 (V)
